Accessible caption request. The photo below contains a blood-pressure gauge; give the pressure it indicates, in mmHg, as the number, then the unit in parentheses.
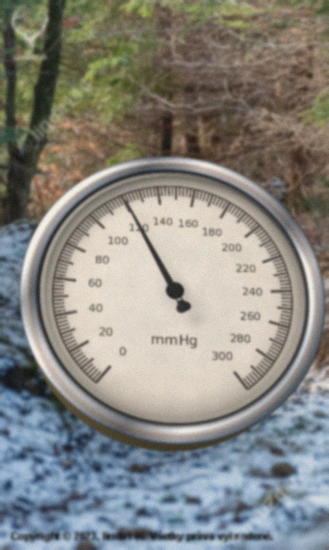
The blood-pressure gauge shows 120 (mmHg)
